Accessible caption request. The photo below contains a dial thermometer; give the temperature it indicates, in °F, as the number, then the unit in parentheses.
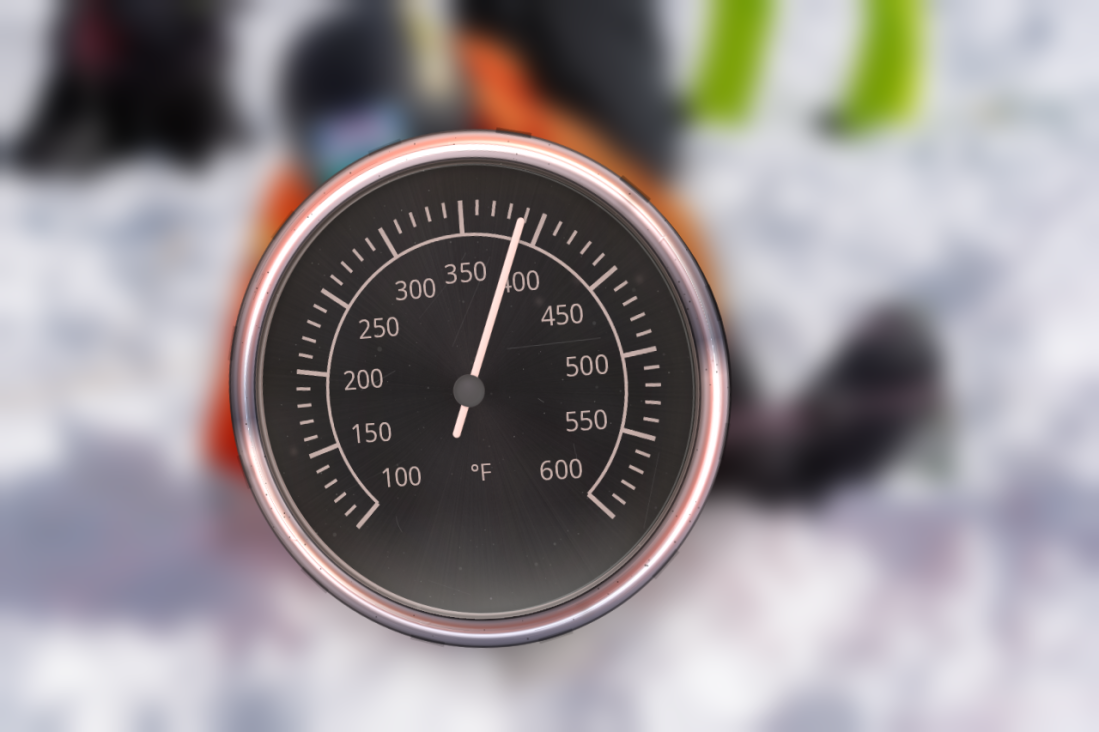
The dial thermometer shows 390 (°F)
